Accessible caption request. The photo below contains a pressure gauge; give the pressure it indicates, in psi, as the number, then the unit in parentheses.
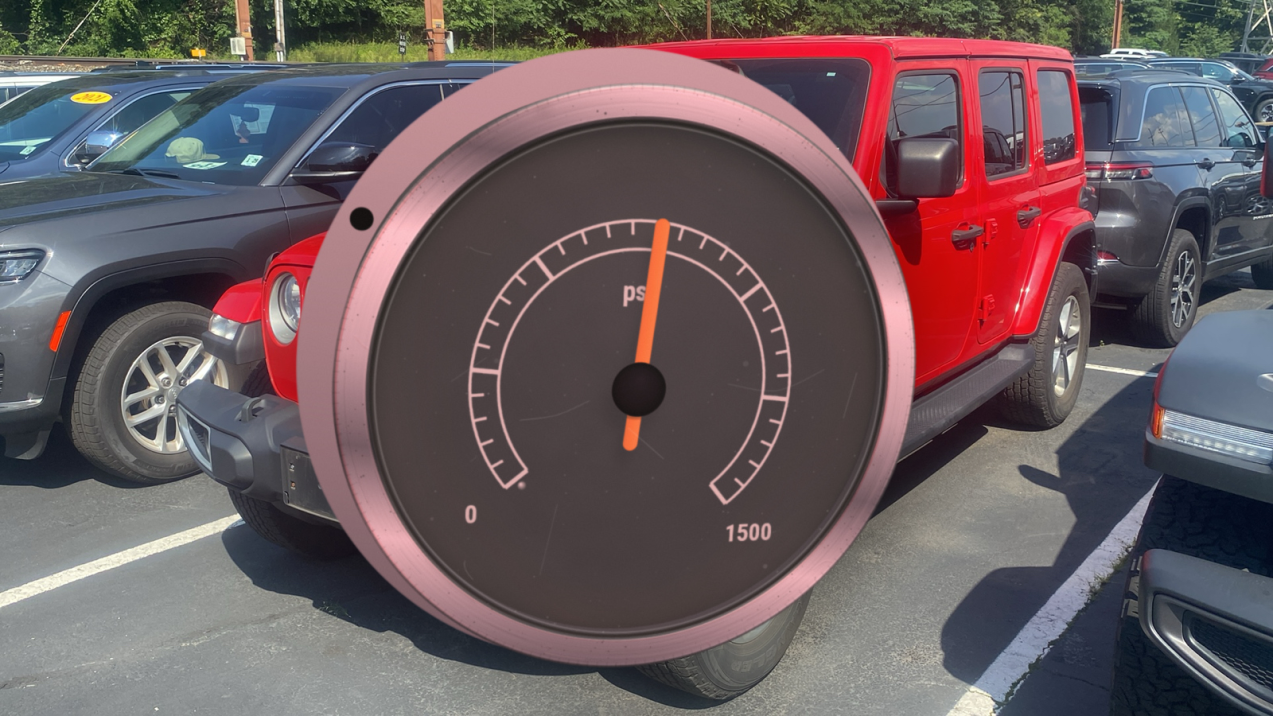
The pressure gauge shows 750 (psi)
